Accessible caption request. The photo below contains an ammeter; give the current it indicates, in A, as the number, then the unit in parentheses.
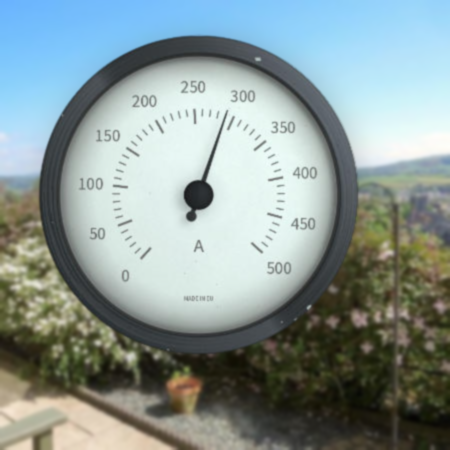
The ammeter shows 290 (A)
